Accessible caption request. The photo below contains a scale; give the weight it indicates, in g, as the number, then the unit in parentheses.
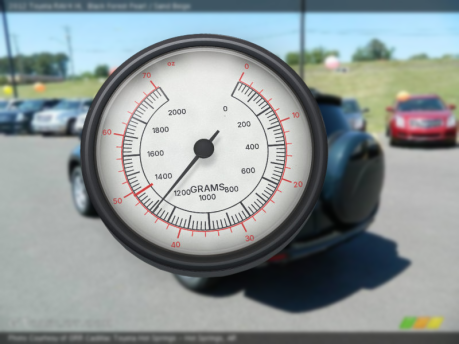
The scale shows 1280 (g)
